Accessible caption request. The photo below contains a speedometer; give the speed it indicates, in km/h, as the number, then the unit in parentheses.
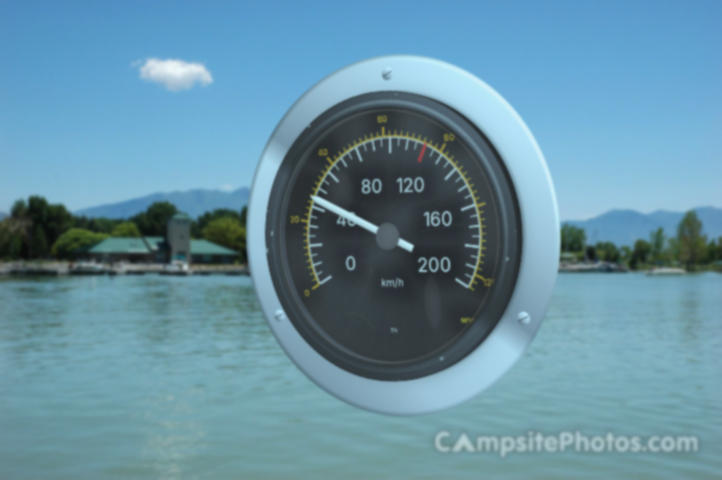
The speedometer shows 45 (km/h)
